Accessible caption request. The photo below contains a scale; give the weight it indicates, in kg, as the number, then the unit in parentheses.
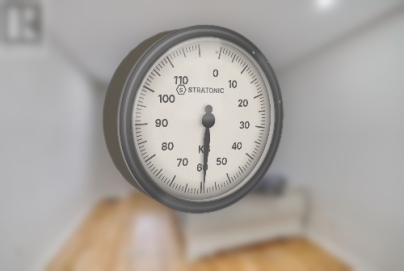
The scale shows 60 (kg)
